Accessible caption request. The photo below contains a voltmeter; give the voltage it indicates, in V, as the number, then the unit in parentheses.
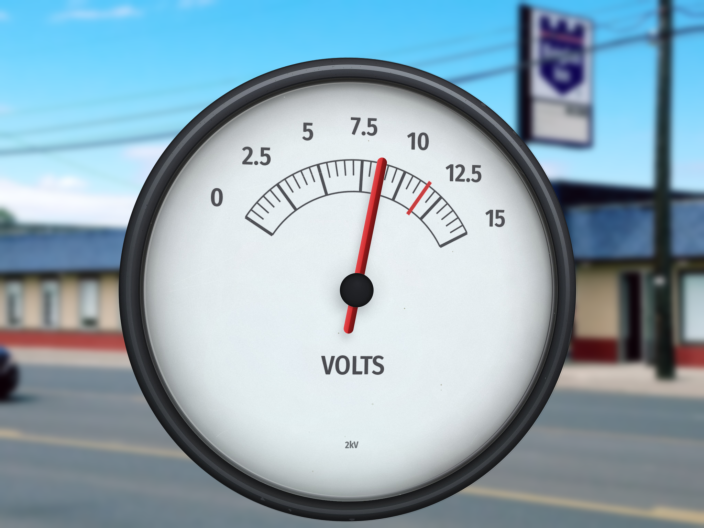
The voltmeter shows 8.5 (V)
